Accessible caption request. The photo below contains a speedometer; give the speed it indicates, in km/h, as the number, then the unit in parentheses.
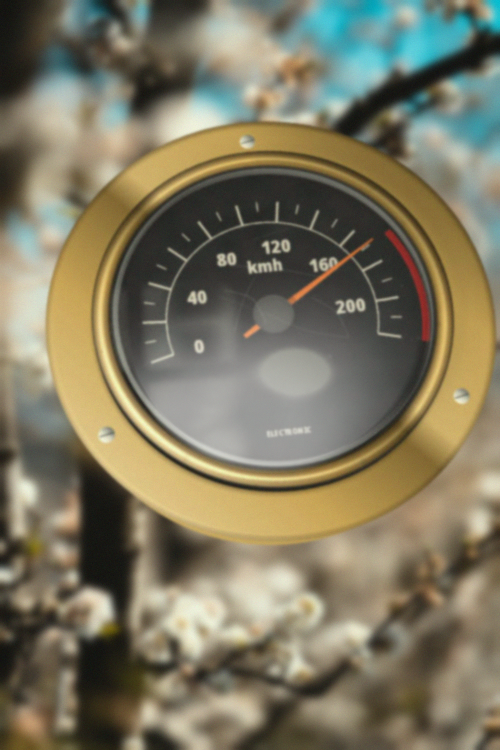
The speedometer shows 170 (km/h)
